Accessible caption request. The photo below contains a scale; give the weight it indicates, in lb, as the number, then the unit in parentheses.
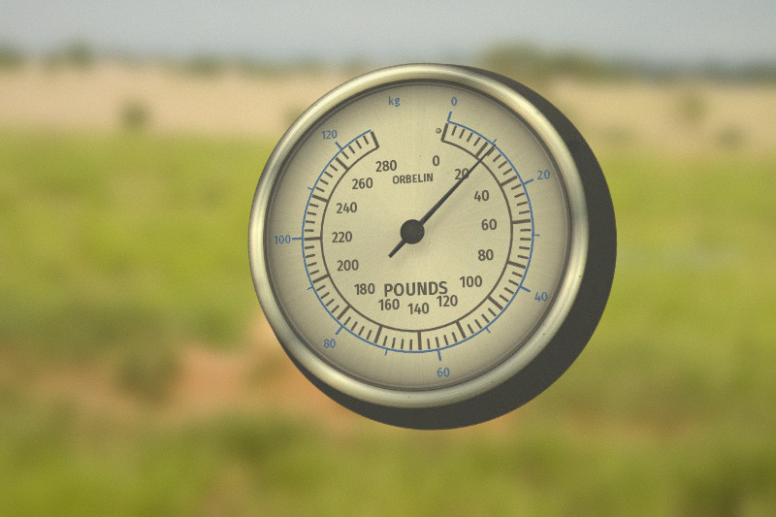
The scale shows 24 (lb)
